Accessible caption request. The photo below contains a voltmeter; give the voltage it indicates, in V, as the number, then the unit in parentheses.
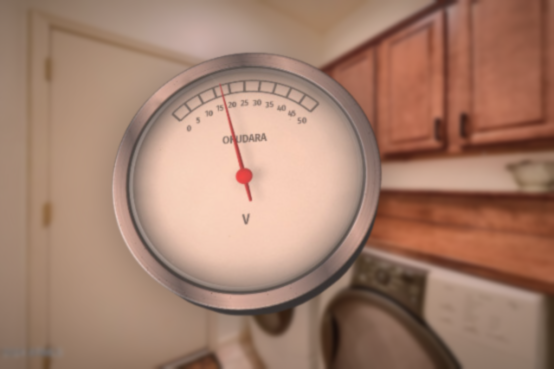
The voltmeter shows 17.5 (V)
